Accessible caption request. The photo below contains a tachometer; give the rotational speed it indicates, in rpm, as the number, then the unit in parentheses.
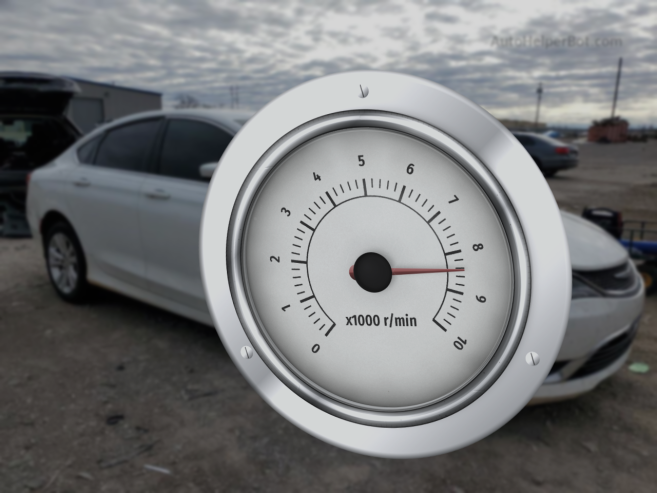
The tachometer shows 8400 (rpm)
